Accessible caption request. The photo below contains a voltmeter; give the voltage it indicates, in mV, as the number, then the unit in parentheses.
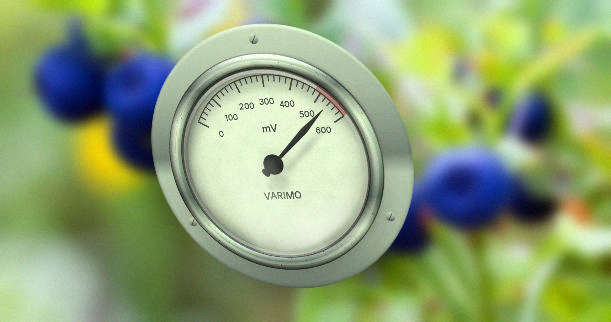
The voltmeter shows 540 (mV)
